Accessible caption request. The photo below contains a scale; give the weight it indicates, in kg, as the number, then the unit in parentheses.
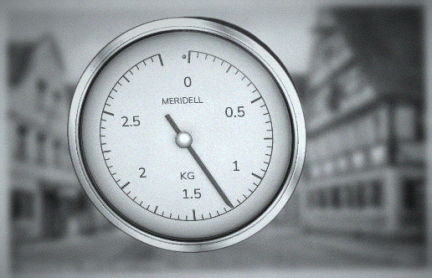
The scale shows 1.25 (kg)
